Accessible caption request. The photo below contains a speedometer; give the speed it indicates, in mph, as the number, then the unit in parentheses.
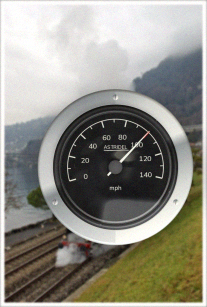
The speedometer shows 100 (mph)
